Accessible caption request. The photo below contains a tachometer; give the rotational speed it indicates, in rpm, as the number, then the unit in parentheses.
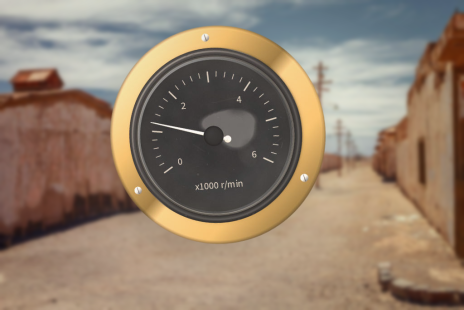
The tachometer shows 1200 (rpm)
